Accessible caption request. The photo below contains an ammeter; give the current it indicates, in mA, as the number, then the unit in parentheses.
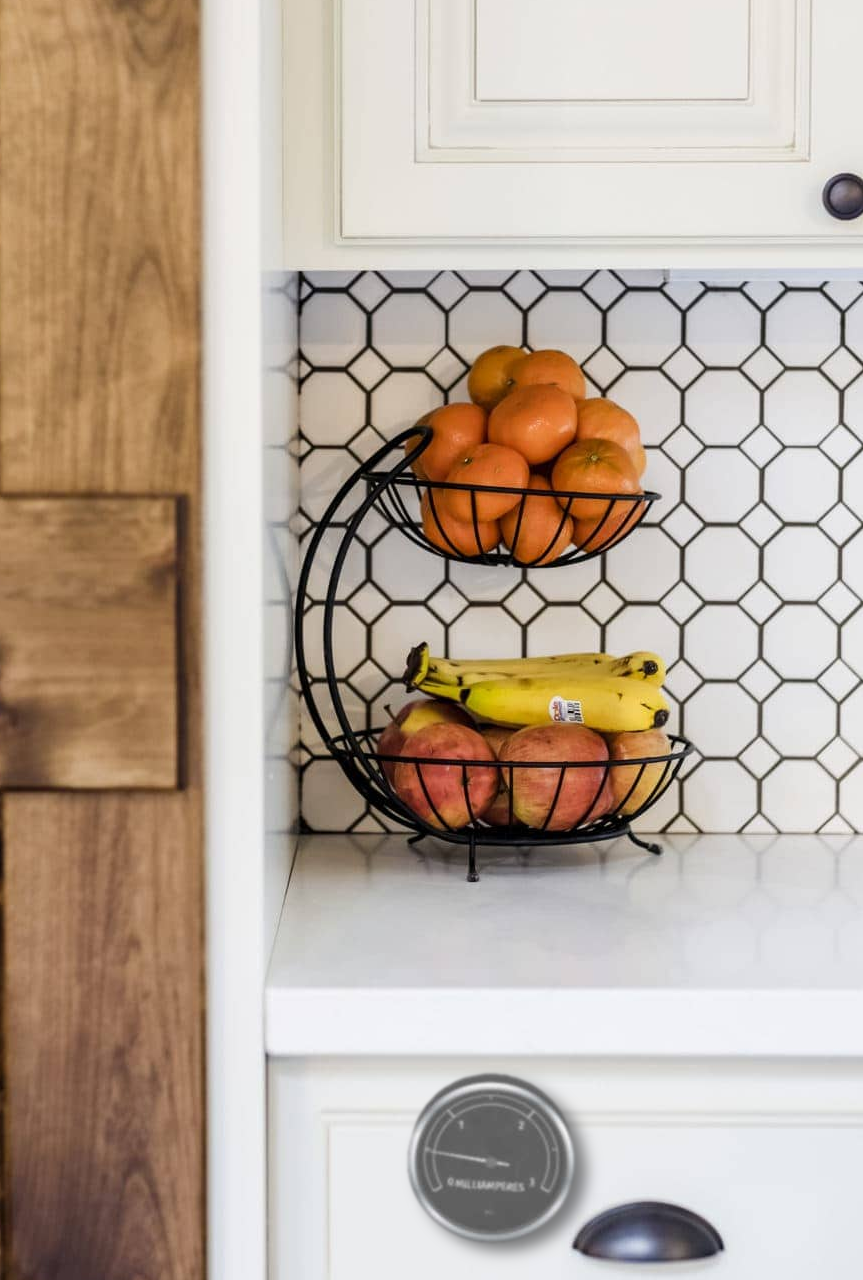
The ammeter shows 0.5 (mA)
